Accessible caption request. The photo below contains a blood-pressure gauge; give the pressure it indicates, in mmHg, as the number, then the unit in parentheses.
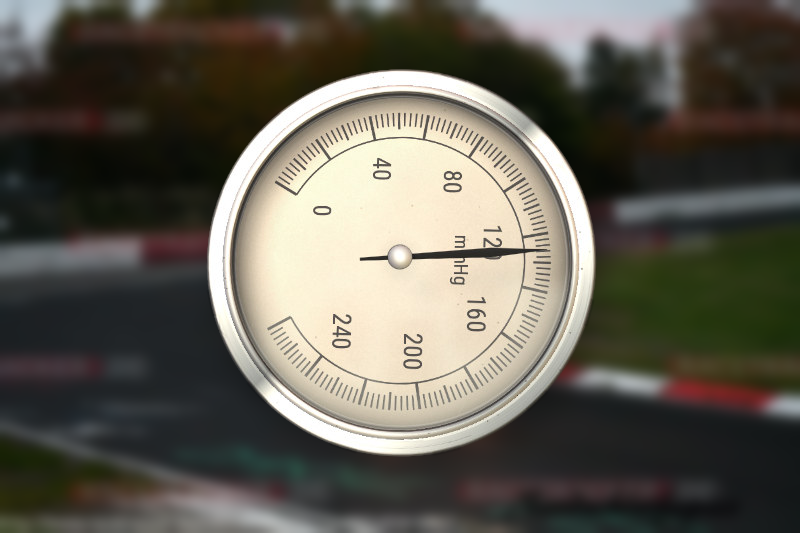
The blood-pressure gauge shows 126 (mmHg)
